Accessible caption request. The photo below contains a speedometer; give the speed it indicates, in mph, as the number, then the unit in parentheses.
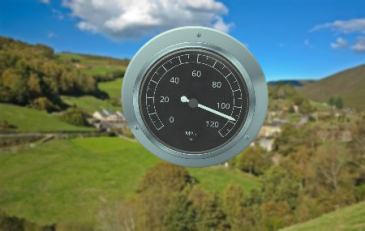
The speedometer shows 107.5 (mph)
